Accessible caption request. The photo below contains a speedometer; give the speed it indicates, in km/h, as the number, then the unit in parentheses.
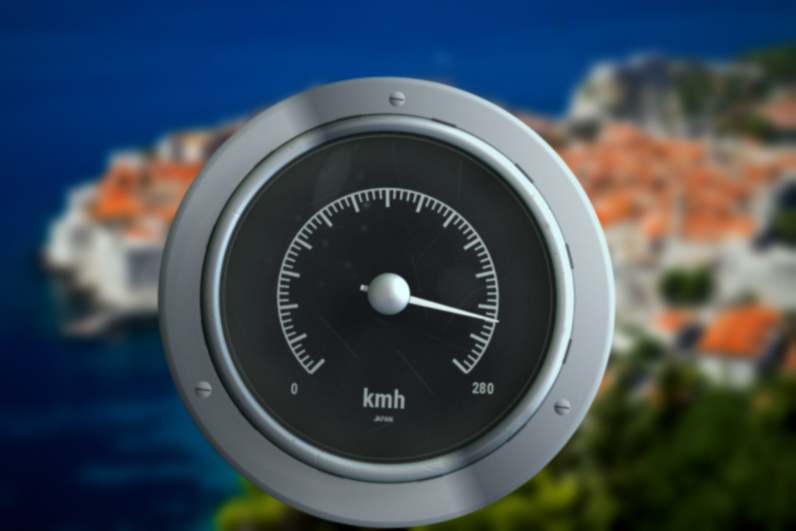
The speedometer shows 248 (km/h)
